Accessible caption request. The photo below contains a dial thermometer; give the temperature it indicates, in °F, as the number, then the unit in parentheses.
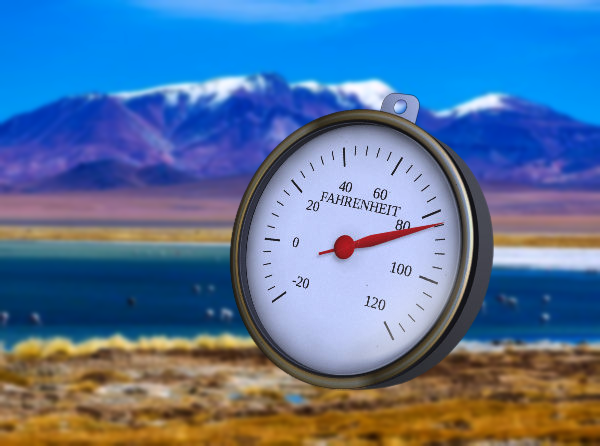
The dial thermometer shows 84 (°F)
